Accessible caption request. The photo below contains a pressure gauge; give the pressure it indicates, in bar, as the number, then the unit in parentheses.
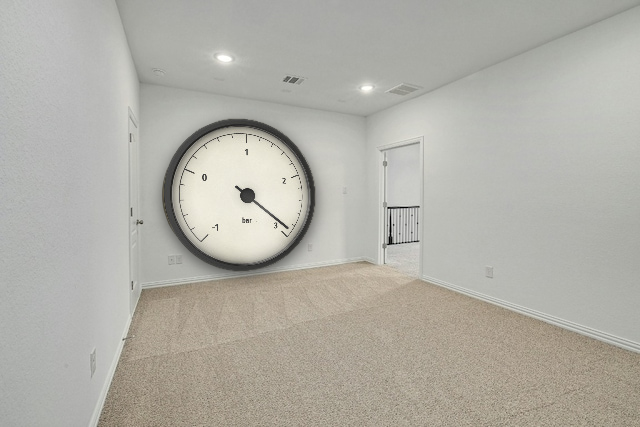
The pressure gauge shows 2.9 (bar)
